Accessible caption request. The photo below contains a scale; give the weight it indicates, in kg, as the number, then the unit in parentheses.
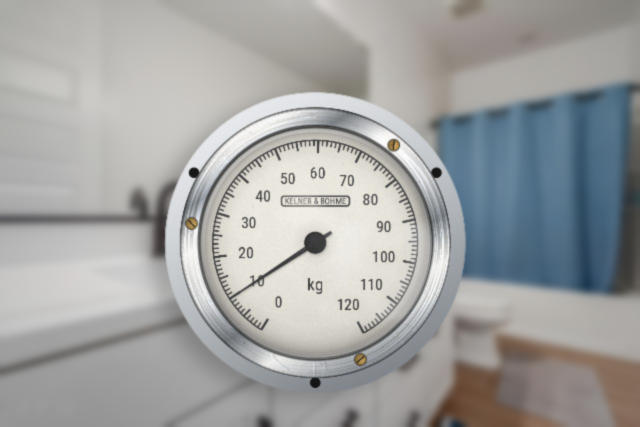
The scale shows 10 (kg)
